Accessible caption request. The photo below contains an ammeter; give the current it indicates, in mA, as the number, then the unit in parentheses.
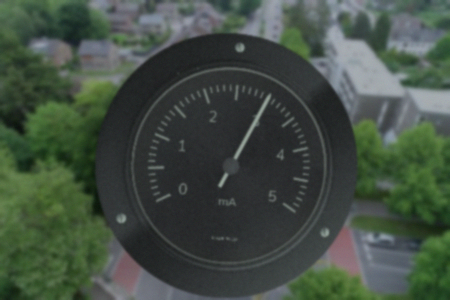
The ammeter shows 3 (mA)
